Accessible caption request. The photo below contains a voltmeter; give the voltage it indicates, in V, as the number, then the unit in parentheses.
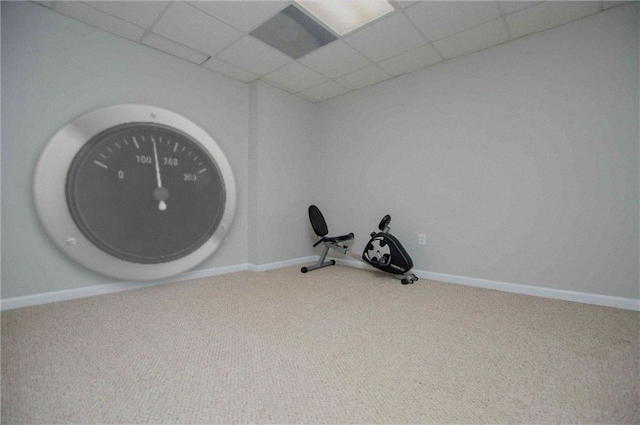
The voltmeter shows 140 (V)
